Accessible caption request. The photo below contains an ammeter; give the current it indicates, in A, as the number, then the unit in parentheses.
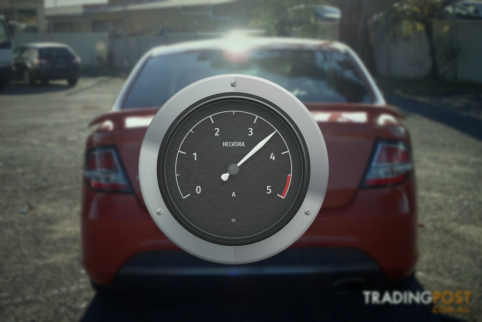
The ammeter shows 3.5 (A)
